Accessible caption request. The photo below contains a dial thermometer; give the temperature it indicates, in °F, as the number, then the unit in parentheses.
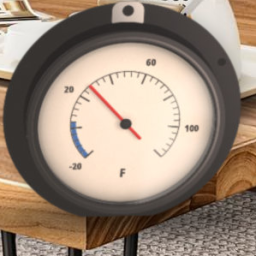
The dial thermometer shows 28 (°F)
